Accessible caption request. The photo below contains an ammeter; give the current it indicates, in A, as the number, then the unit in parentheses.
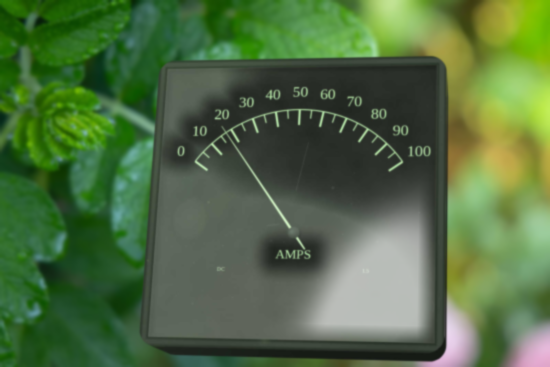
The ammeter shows 17.5 (A)
